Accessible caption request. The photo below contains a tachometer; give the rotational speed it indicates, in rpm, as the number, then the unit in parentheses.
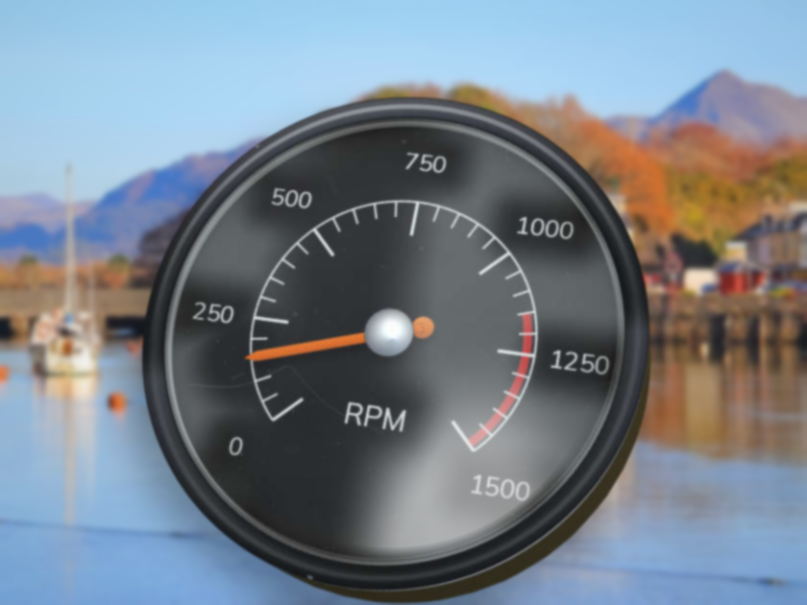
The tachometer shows 150 (rpm)
